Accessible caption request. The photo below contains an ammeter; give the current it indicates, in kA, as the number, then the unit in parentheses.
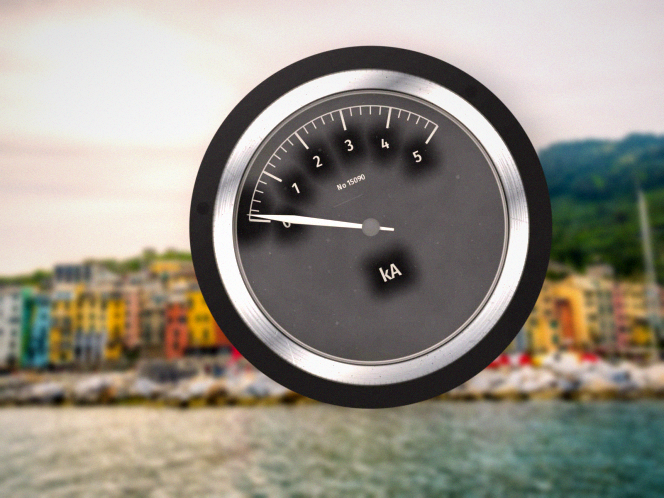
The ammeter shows 0.1 (kA)
